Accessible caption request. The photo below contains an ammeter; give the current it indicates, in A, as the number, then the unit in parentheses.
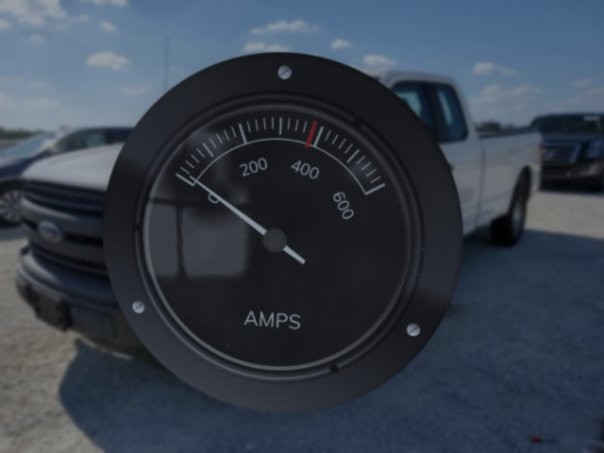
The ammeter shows 20 (A)
